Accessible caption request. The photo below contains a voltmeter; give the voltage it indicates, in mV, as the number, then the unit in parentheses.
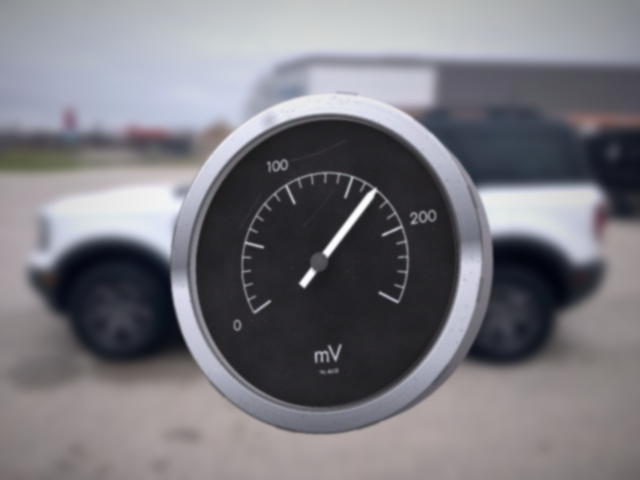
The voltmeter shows 170 (mV)
